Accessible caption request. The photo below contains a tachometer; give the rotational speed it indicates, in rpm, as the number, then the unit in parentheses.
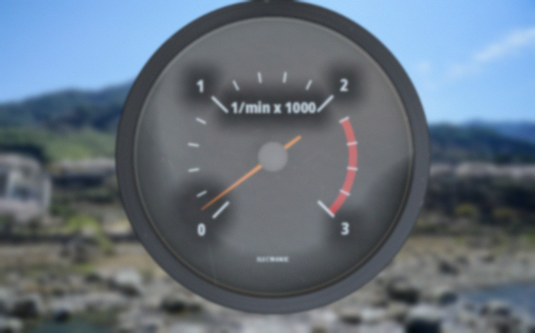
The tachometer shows 100 (rpm)
